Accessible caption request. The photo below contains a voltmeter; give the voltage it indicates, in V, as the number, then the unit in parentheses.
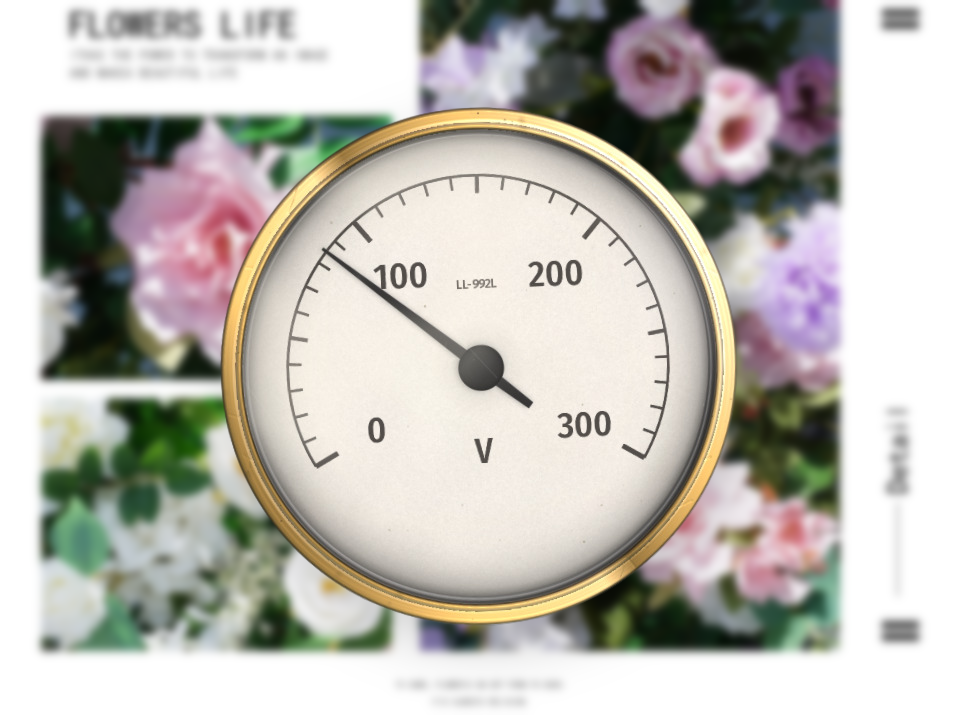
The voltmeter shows 85 (V)
